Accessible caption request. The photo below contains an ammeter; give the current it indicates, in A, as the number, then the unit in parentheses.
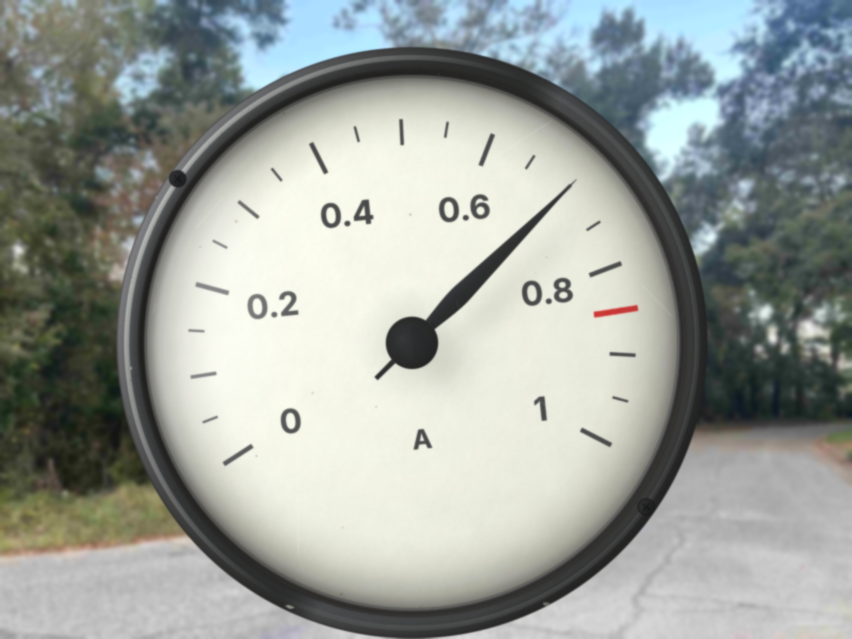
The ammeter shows 0.7 (A)
